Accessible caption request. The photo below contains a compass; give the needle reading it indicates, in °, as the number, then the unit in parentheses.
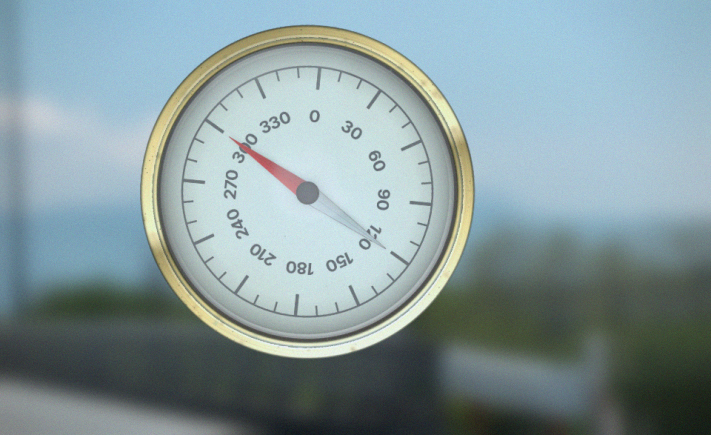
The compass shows 300 (°)
